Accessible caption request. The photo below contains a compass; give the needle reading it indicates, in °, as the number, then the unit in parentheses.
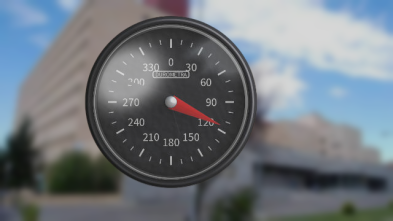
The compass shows 115 (°)
